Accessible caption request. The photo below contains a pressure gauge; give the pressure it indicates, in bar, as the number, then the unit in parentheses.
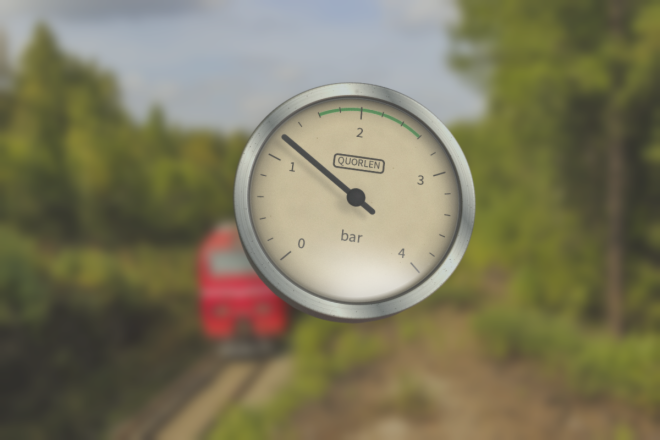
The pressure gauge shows 1.2 (bar)
